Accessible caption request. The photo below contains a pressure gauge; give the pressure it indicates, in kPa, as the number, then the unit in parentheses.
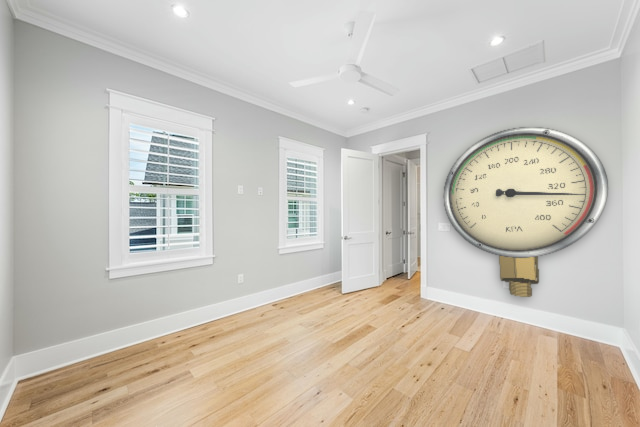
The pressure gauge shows 340 (kPa)
